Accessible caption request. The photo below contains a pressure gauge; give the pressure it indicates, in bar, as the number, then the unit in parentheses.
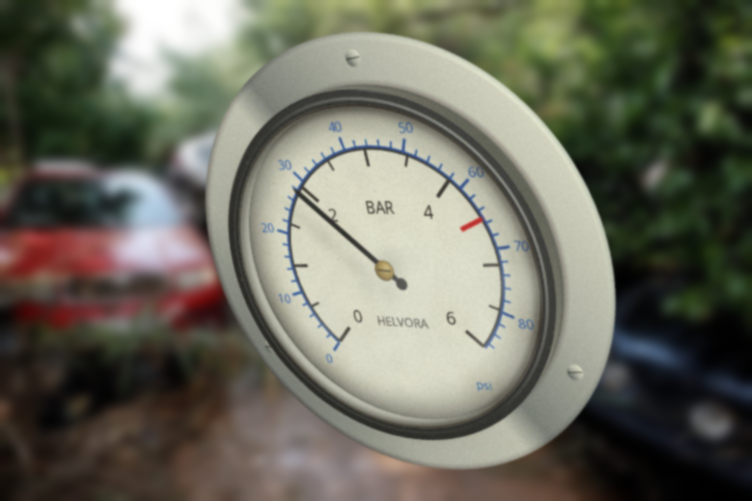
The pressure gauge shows 2 (bar)
